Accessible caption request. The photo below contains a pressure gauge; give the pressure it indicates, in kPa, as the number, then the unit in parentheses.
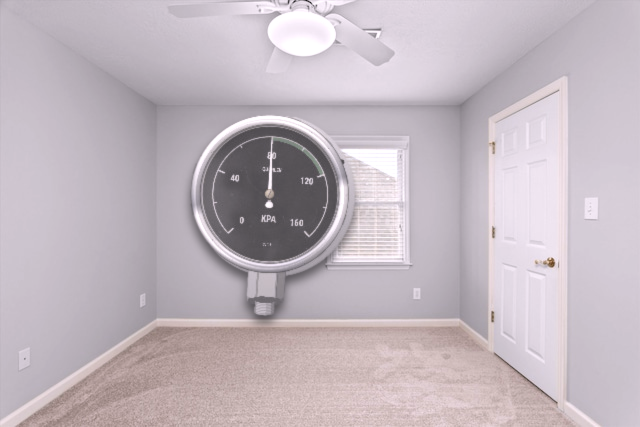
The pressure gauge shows 80 (kPa)
